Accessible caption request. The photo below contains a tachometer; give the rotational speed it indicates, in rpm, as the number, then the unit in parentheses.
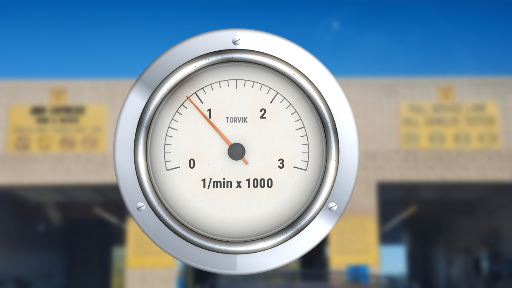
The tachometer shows 900 (rpm)
